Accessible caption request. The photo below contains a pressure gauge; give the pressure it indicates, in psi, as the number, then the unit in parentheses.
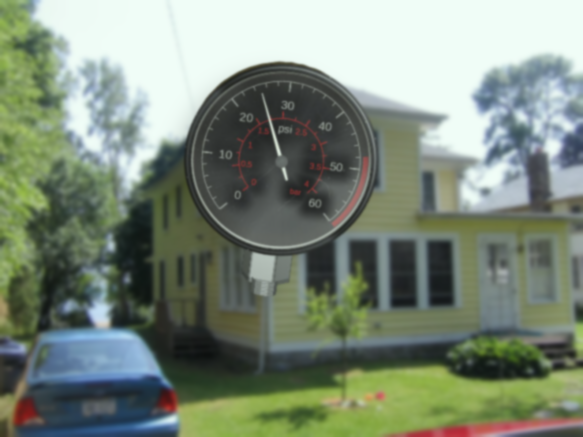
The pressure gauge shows 25 (psi)
